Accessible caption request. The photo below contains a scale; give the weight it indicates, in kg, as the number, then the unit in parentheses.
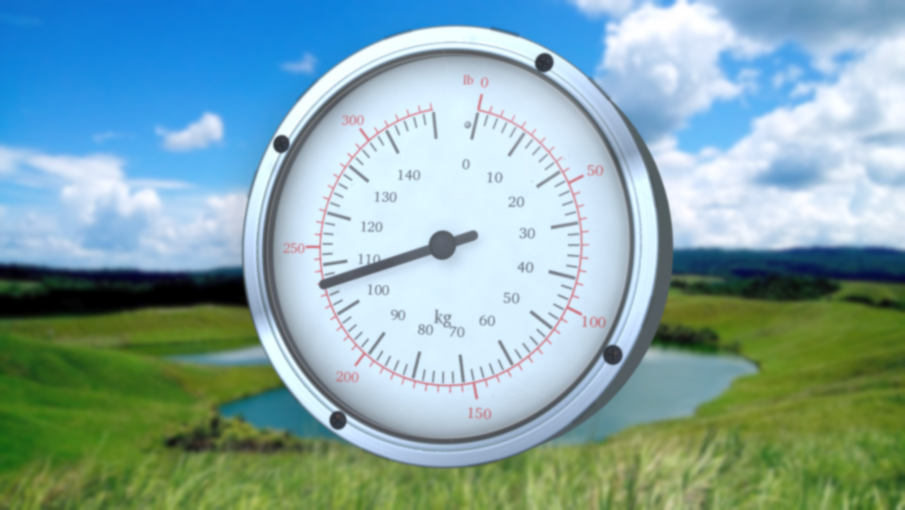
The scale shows 106 (kg)
